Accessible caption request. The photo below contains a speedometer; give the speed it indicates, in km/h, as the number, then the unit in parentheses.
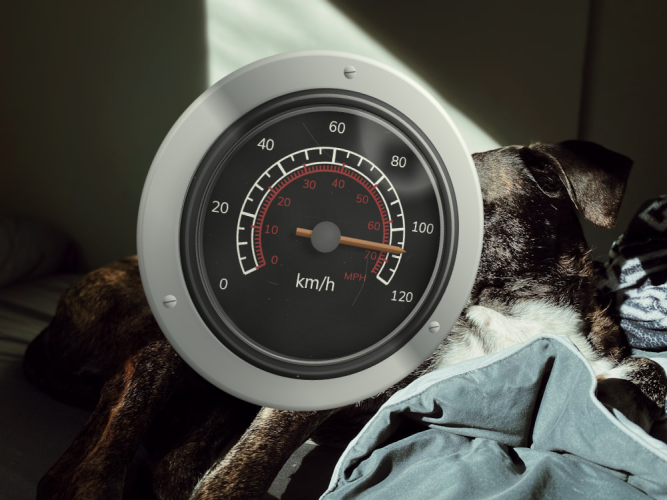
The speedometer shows 107.5 (km/h)
